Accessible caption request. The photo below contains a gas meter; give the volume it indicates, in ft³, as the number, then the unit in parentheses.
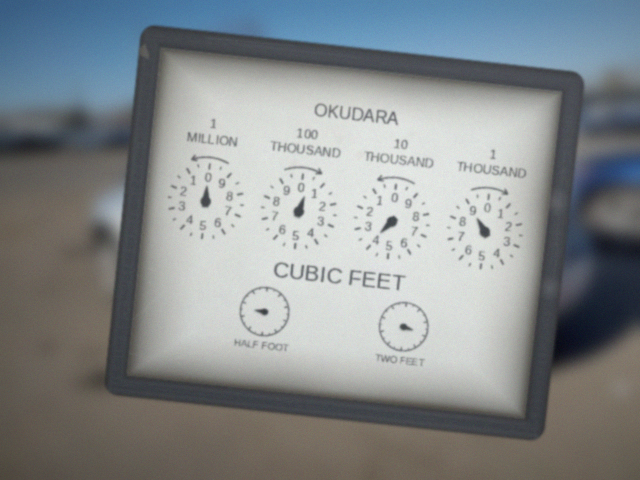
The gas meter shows 3900 (ft³)
